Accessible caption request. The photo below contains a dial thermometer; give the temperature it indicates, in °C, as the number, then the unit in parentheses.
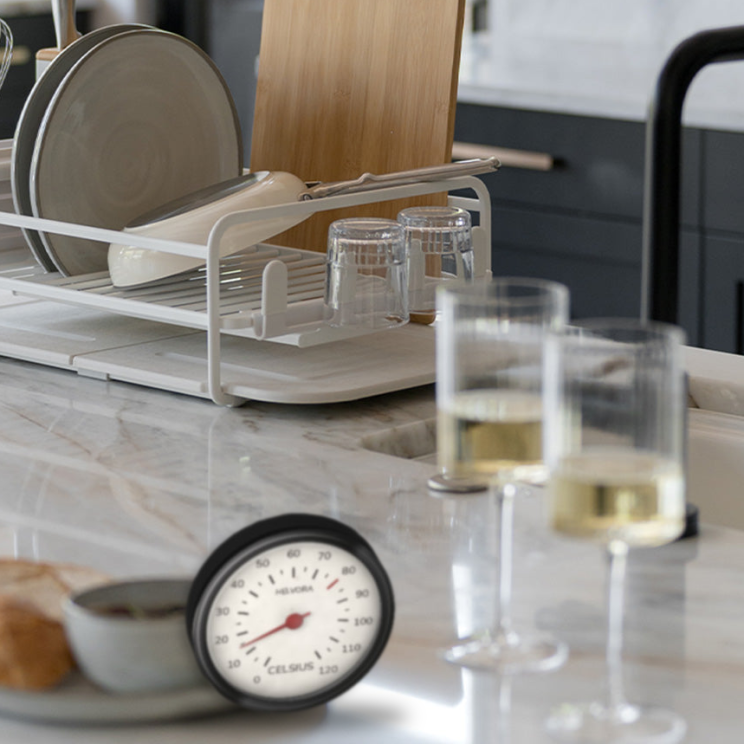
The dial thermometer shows 15 (°C)
